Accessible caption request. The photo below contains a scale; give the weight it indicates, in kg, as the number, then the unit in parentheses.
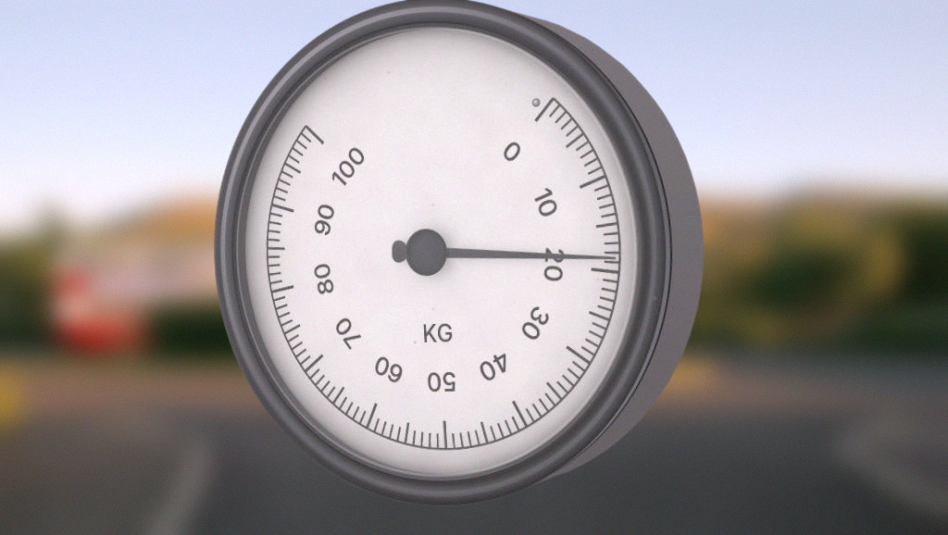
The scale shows 18.5 (kg)
